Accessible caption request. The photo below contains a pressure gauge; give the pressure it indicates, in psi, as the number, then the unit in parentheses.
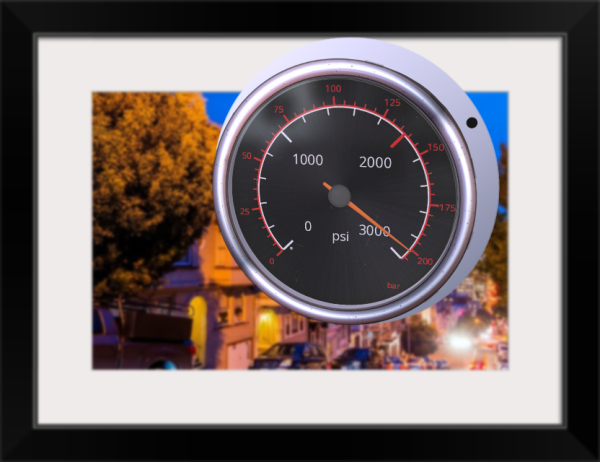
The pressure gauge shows 2900 (psi)
